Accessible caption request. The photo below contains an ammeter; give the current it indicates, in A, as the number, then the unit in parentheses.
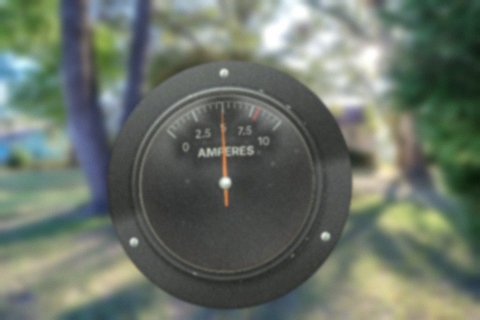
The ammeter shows 5 (A)
